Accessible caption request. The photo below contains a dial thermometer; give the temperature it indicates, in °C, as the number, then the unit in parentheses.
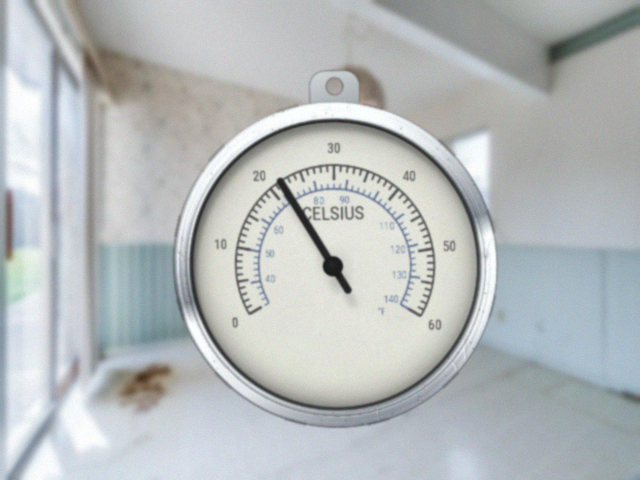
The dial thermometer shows 22 (°C)
